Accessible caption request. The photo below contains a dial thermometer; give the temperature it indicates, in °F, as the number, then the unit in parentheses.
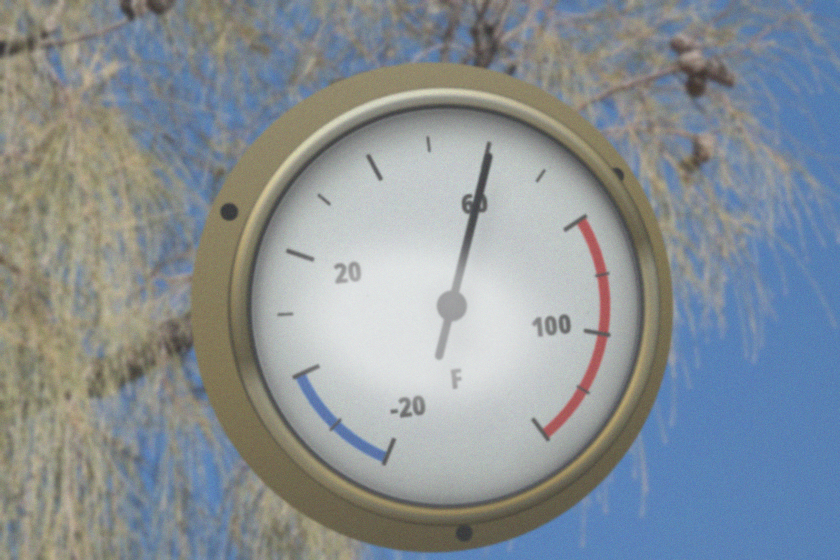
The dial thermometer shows 60 (°F)
